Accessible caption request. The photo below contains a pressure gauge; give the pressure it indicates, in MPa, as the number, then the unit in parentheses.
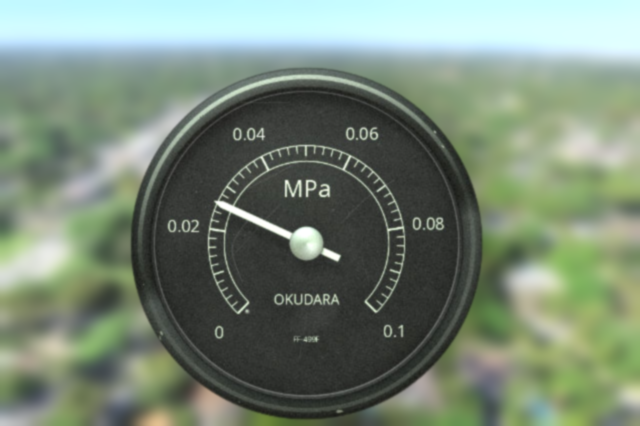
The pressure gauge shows 0.026 (MPa)
